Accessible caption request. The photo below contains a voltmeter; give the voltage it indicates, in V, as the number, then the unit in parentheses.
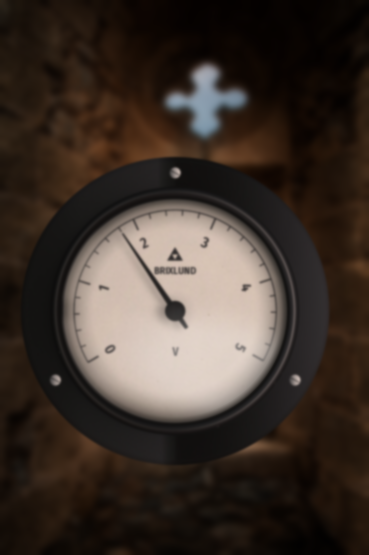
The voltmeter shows 1.8 (V)
